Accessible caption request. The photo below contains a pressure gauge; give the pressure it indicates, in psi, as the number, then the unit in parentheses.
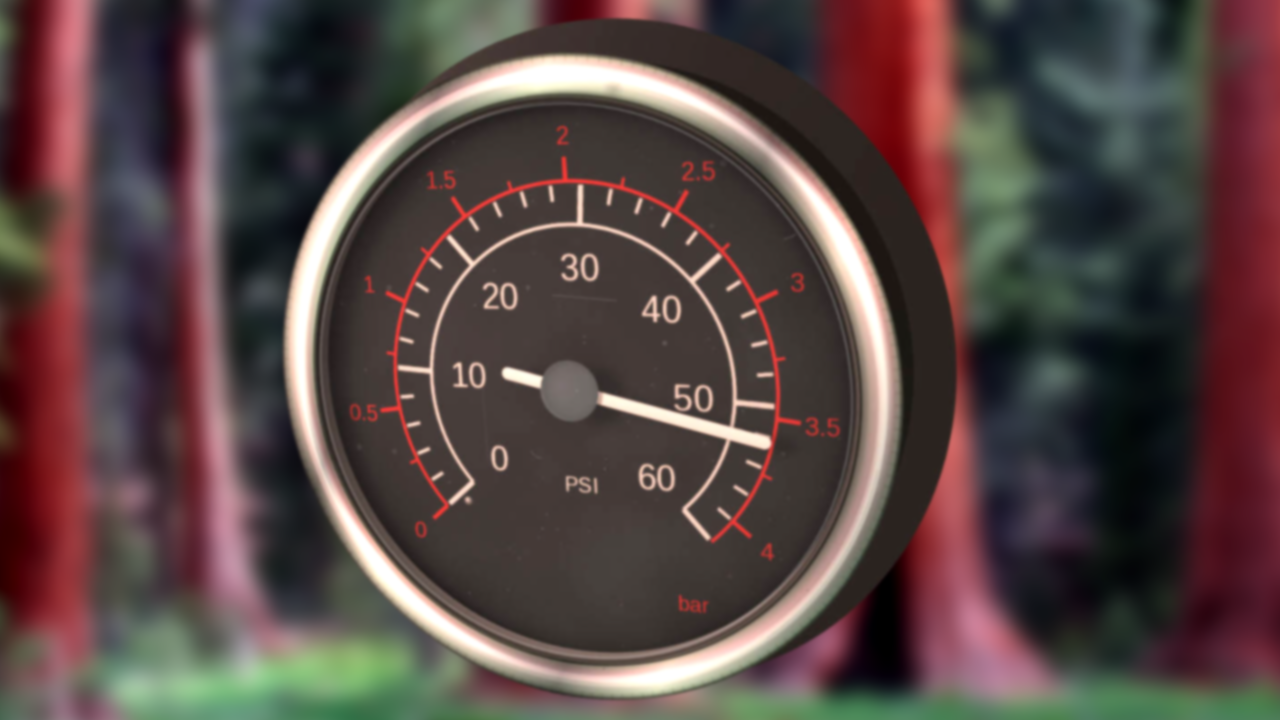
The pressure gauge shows 52 (psi)
